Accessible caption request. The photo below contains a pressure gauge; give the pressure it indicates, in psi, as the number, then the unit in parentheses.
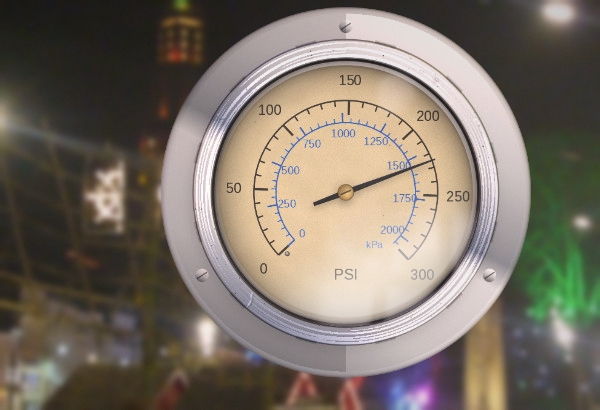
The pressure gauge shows 225 (psi)
